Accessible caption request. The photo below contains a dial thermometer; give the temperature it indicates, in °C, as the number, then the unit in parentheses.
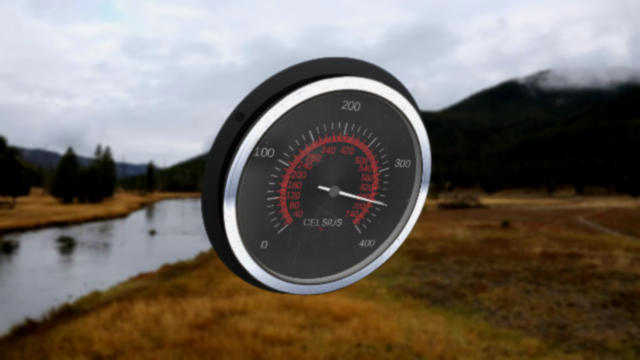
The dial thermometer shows 350 (°C)
